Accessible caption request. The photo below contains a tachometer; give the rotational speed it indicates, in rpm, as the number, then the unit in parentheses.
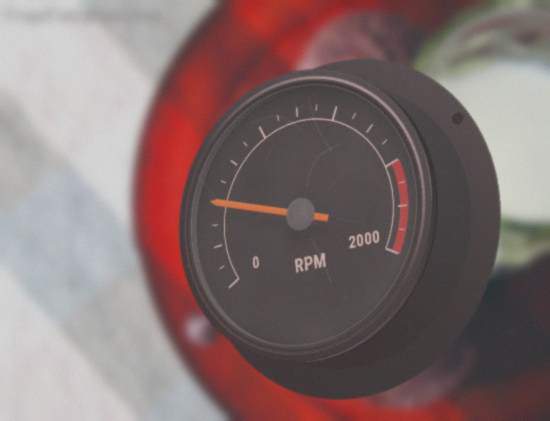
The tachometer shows 400 (rpm)
